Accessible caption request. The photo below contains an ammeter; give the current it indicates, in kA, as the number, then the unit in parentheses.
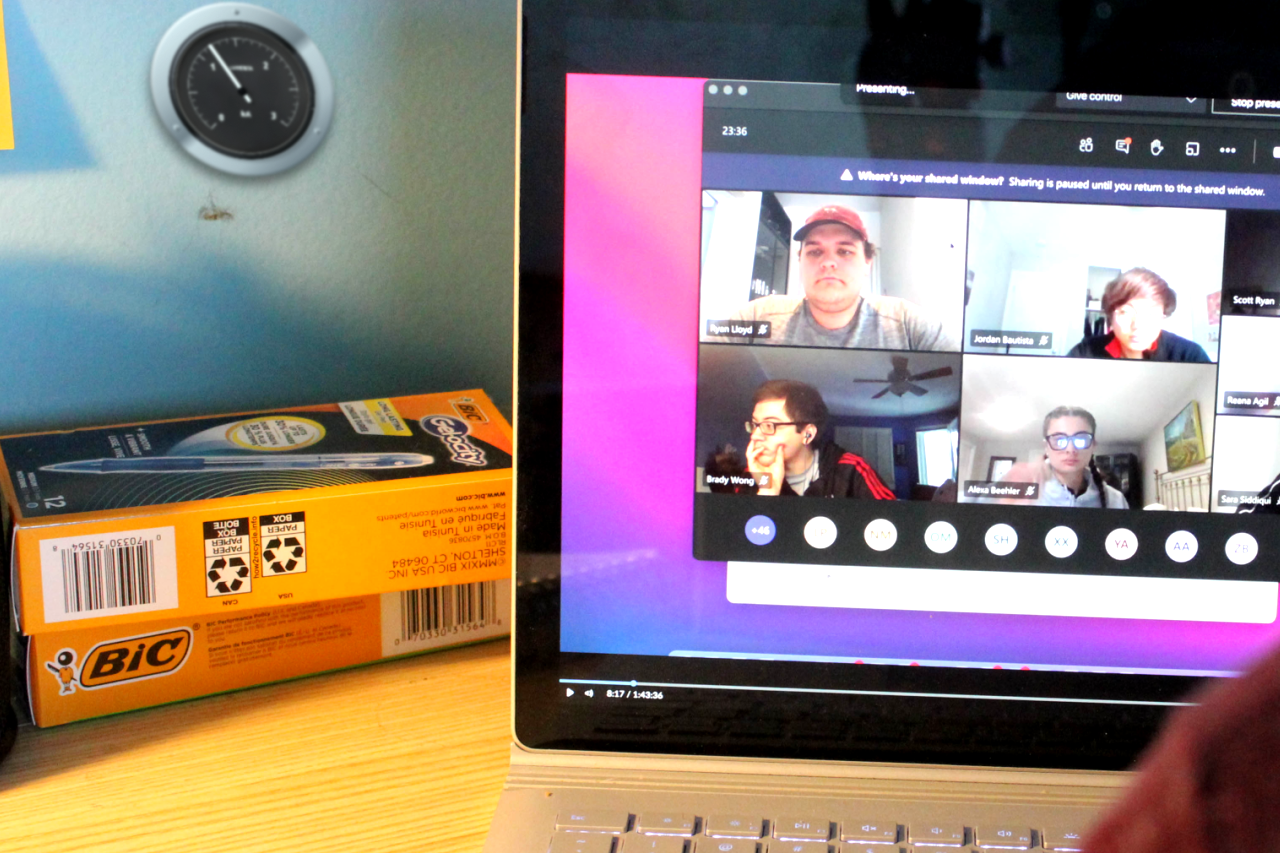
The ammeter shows 1.2 (kA)
